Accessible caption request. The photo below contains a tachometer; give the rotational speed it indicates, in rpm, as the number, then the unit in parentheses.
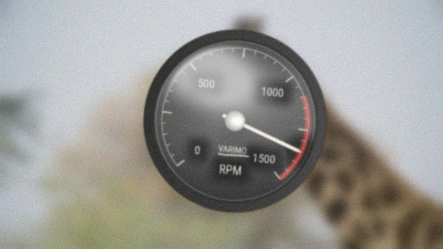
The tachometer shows 1350 (rpm)
